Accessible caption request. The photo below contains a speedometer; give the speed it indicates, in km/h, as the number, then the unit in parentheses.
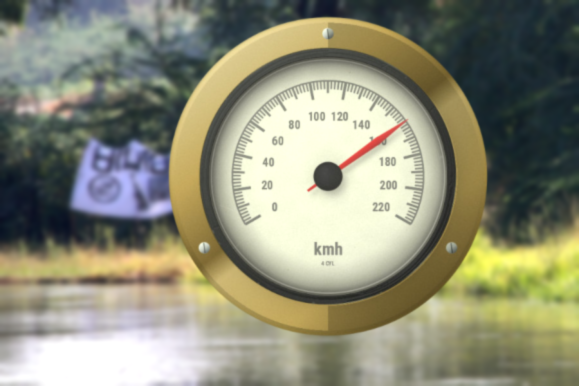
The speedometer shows 160 (km/h)
